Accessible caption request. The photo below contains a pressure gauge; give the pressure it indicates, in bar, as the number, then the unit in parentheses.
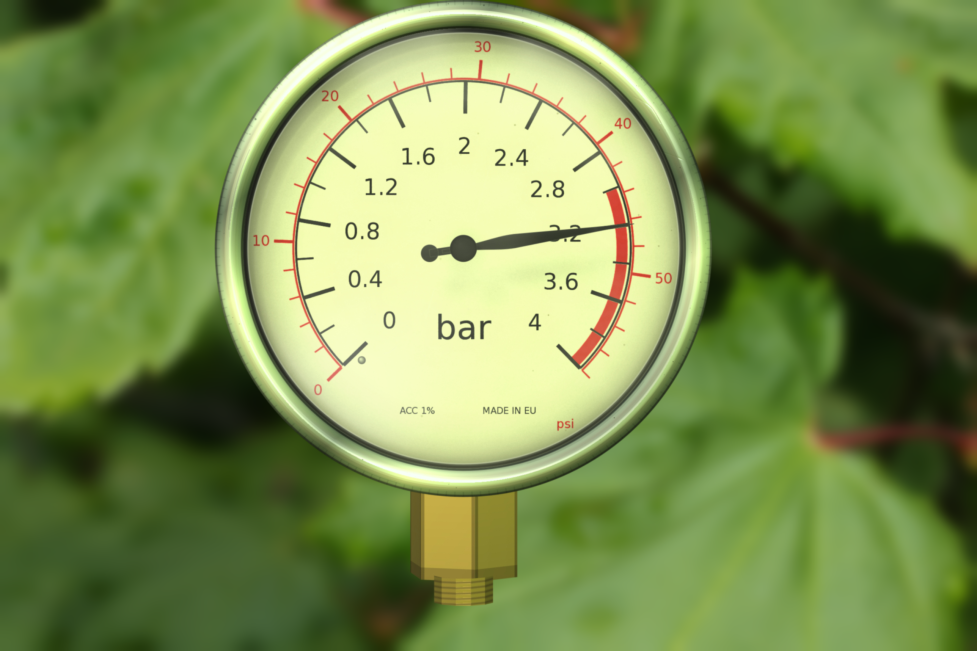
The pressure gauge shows 3.2 (bar)
